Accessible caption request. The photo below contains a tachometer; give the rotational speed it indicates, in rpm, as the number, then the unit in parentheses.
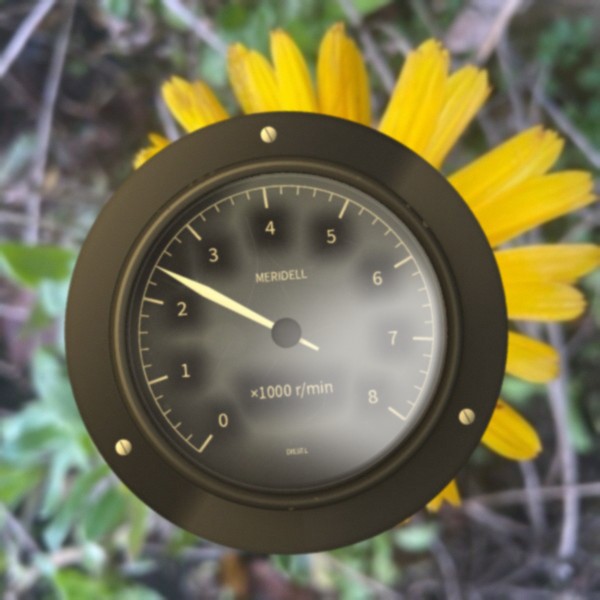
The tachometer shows 2400 (rpm)
